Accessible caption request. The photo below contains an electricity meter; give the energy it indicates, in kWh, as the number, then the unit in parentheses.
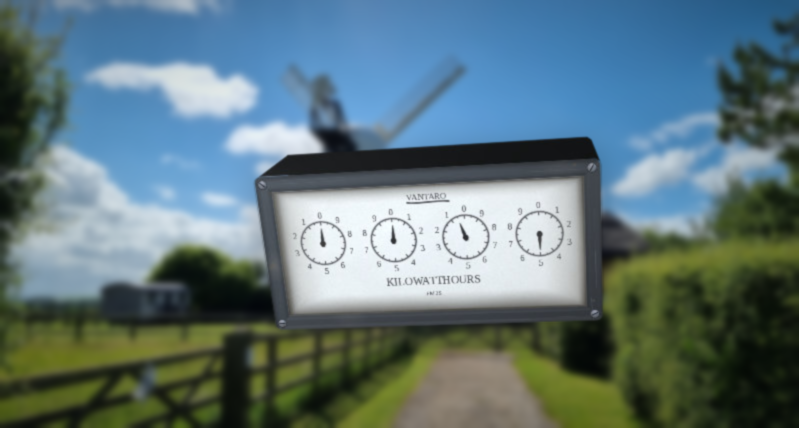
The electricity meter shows 5 (kWh)
